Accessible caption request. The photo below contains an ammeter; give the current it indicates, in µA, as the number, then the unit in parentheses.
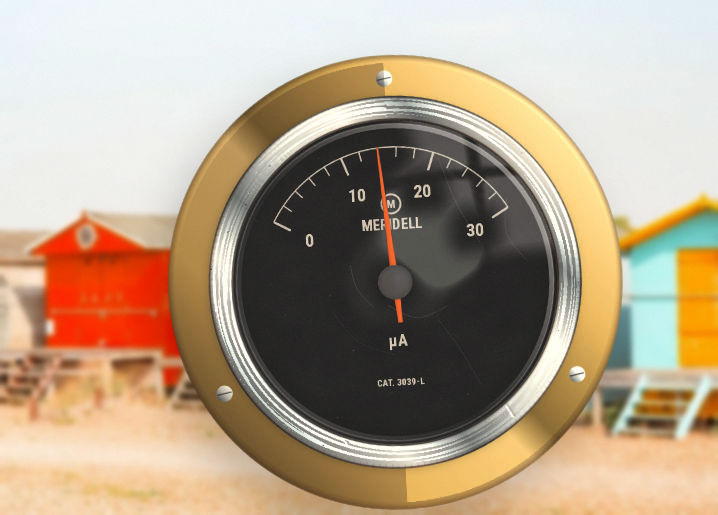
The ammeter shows 14 (µA)
